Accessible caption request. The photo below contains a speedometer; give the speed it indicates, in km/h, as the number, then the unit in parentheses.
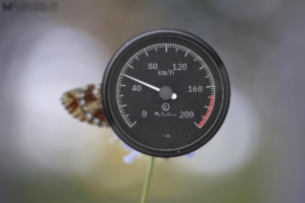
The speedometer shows 50 (km/h)
